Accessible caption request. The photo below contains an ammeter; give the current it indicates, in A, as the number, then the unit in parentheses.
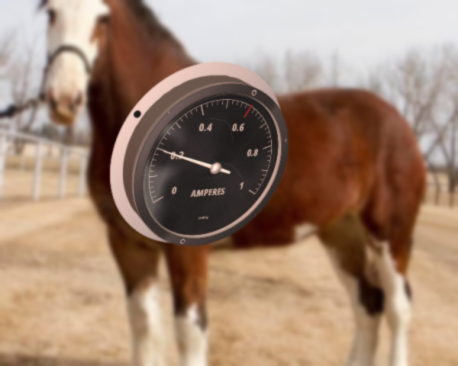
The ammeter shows 0.2 (A)
